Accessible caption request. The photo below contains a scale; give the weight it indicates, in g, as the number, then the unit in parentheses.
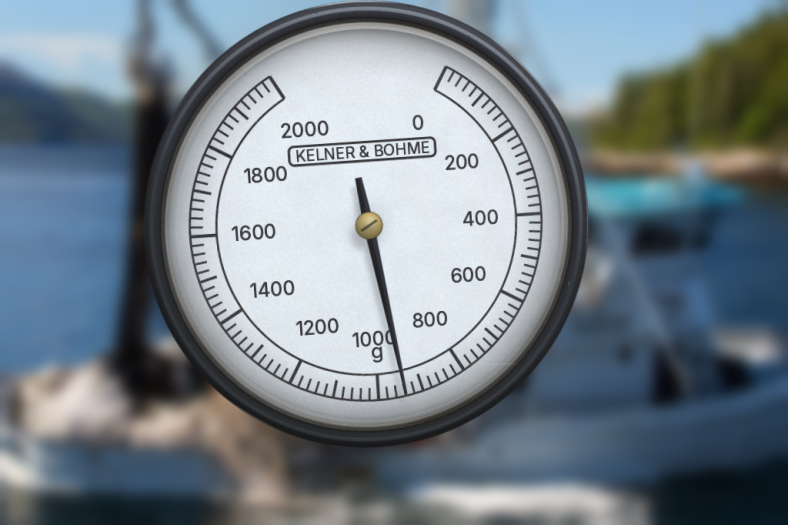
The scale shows 940 (g)
